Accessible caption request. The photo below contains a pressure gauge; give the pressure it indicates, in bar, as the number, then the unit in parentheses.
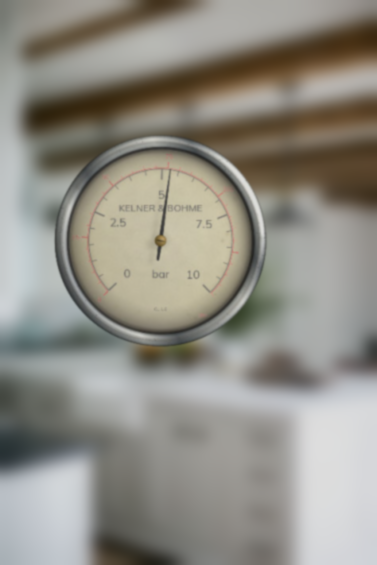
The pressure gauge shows 5.25 (bar)
